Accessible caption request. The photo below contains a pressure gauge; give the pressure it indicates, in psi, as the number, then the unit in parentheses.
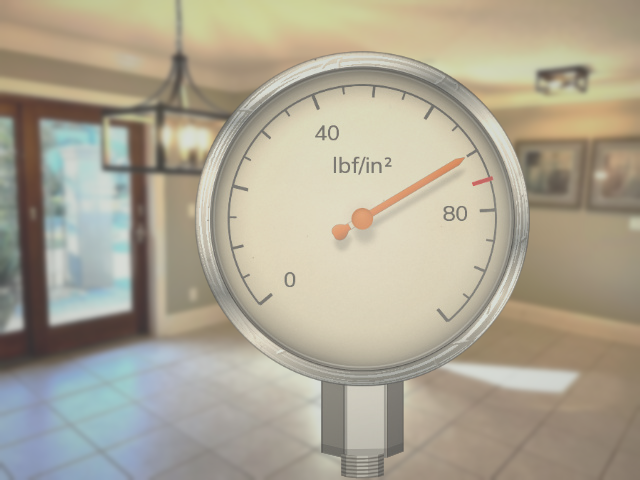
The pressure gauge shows 70 (psi)
